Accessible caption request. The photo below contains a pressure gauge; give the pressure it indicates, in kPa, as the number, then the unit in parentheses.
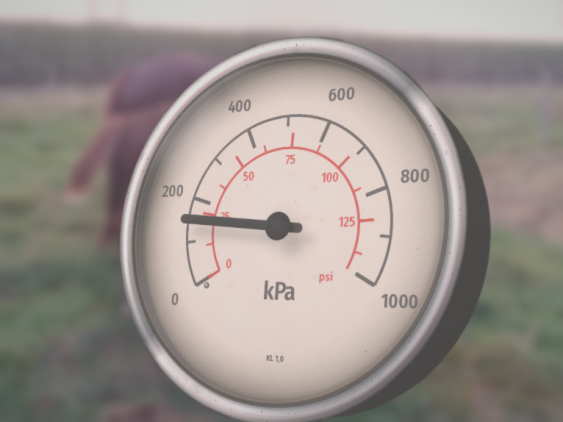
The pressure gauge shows 150 (kPa)
